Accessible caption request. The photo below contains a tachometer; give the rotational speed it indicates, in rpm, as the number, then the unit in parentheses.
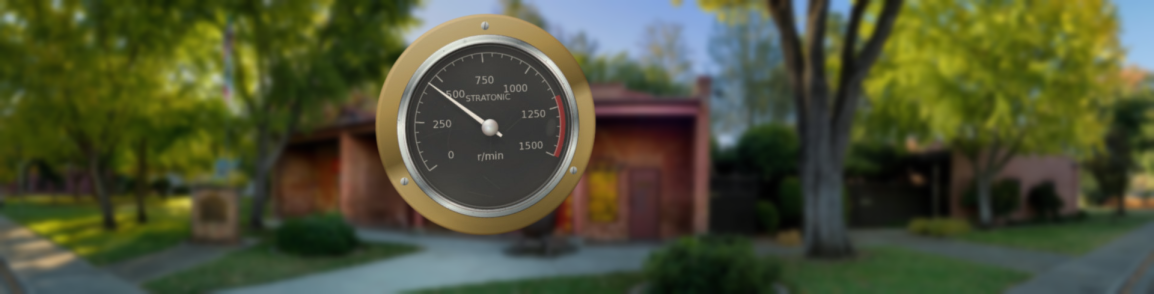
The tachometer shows 450 (rpm)
